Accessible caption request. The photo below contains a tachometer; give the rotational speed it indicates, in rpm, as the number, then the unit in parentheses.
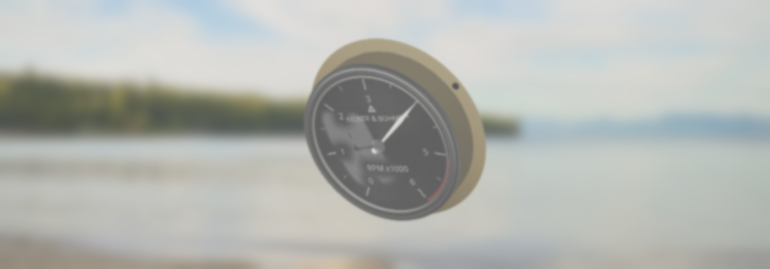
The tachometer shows 4000 (rpm)
